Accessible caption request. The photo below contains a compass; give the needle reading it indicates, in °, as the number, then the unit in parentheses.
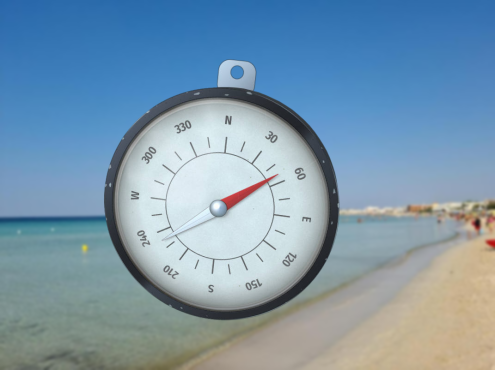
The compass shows 52.5 (°)
